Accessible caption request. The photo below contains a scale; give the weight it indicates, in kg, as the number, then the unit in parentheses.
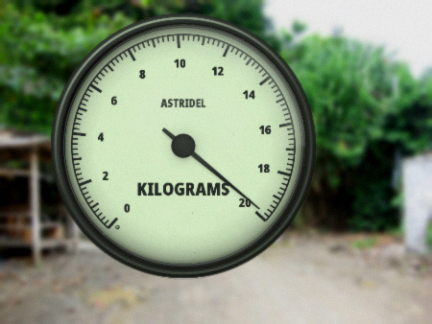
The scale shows 19.8 (kg)
